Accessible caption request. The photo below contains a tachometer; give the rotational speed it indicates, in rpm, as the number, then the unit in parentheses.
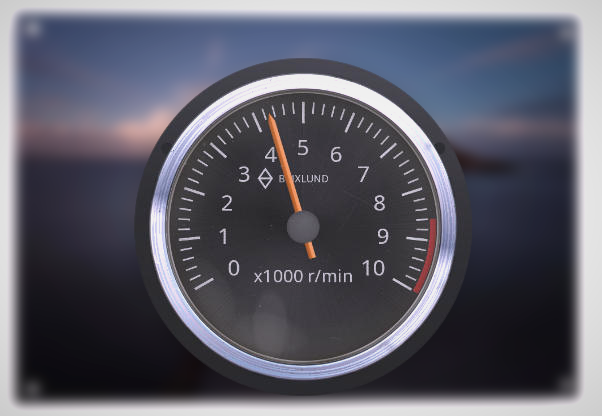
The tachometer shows 4300 (rpm)
